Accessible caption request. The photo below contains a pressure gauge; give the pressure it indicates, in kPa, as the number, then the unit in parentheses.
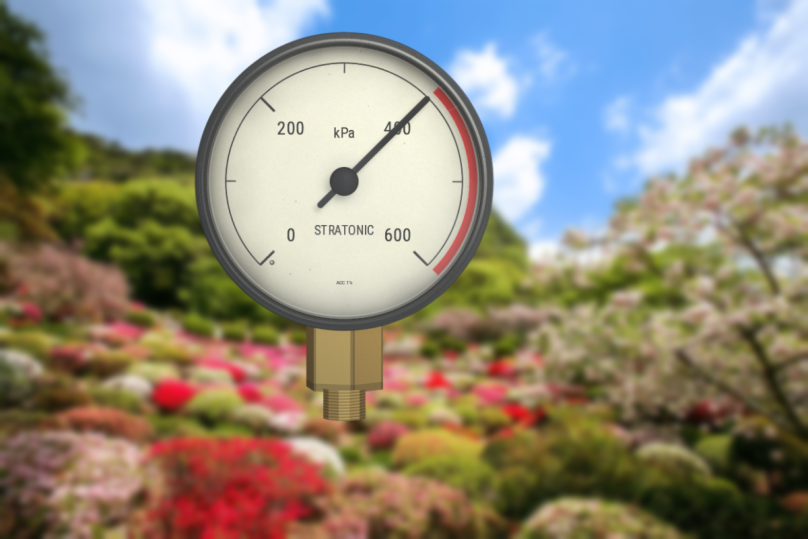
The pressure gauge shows 400 (kPa)
